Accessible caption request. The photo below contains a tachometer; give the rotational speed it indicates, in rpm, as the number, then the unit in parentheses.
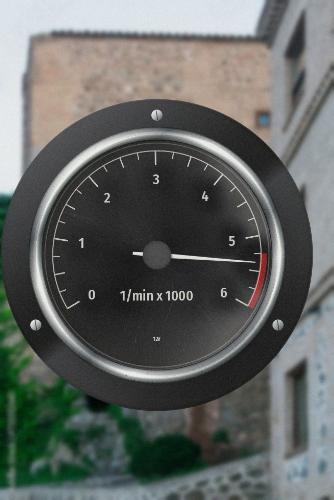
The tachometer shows 5375 (rpm)
